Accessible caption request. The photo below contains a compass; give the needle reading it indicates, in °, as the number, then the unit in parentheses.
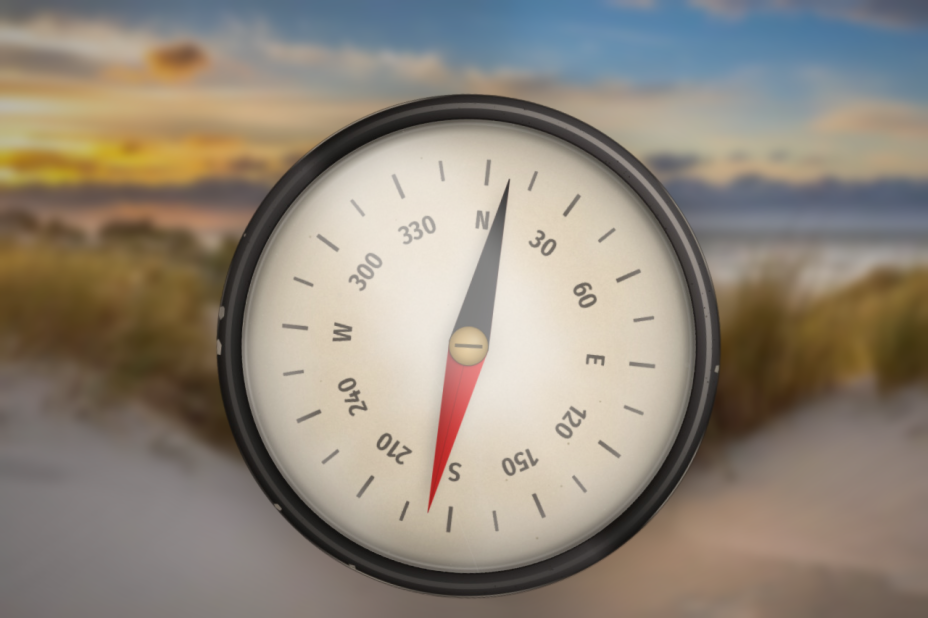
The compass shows 187.5 (°)
